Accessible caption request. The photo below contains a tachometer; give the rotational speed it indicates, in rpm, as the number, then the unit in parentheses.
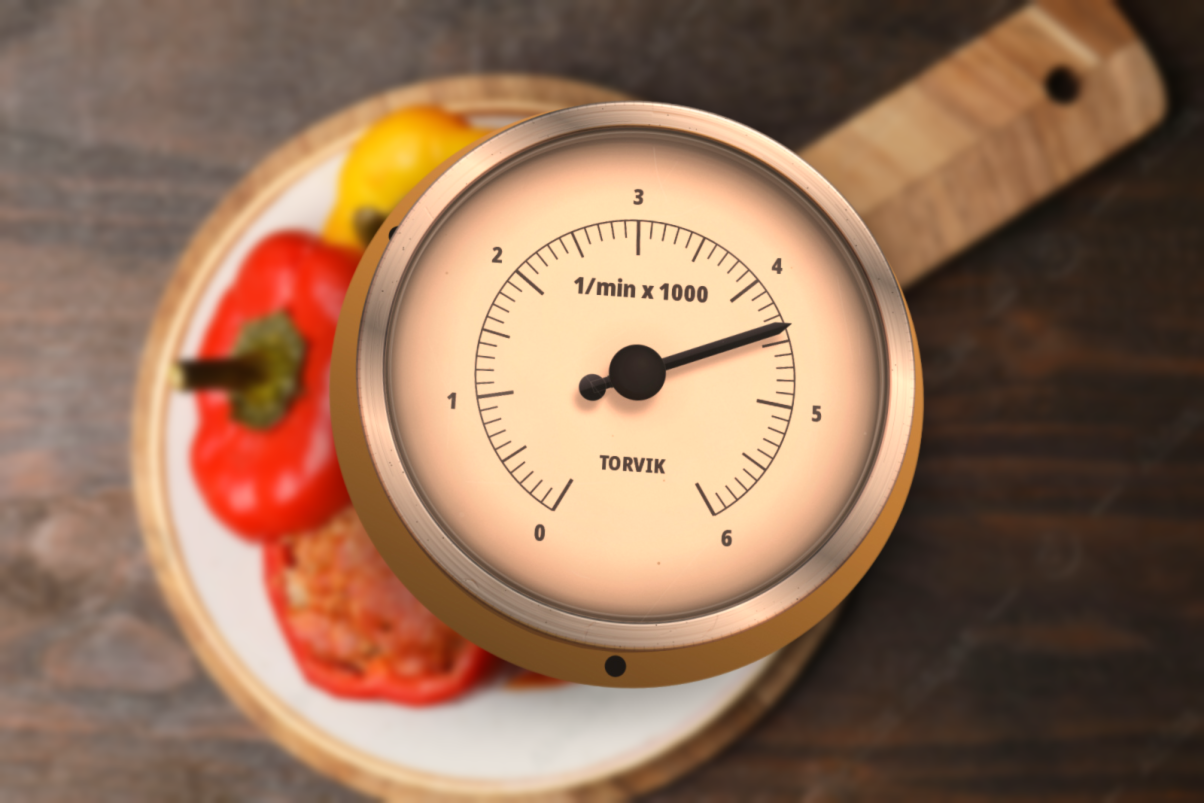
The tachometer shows 4400 (rpm)
